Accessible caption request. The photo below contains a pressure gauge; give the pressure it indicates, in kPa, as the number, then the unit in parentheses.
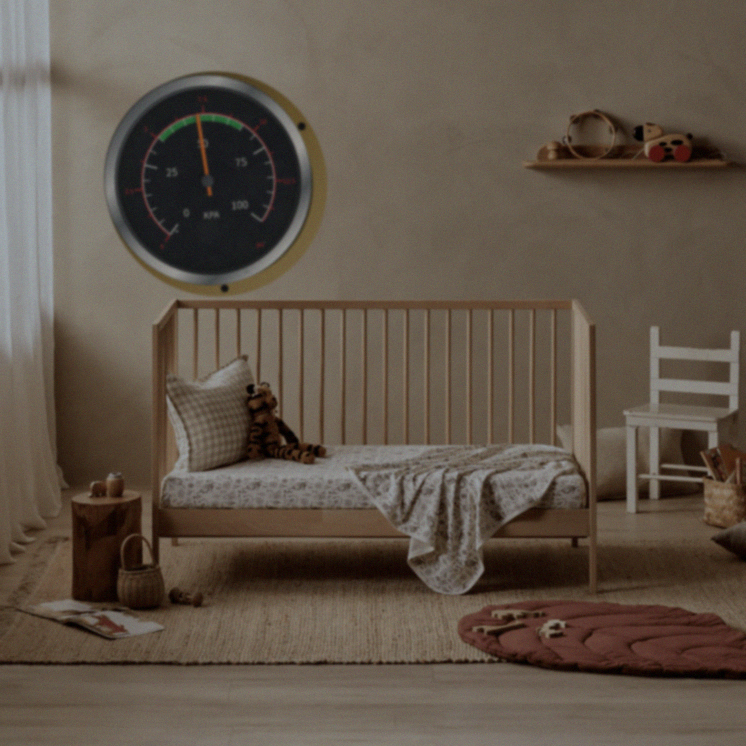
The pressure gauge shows 50 (kPa)
